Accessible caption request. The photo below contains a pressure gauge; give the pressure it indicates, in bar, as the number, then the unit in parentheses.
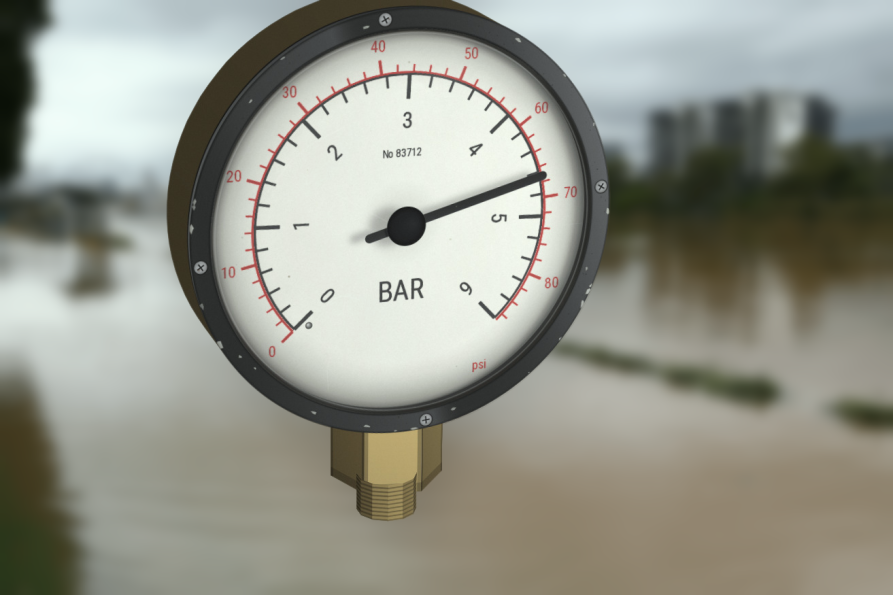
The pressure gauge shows 4.6 (bar)
